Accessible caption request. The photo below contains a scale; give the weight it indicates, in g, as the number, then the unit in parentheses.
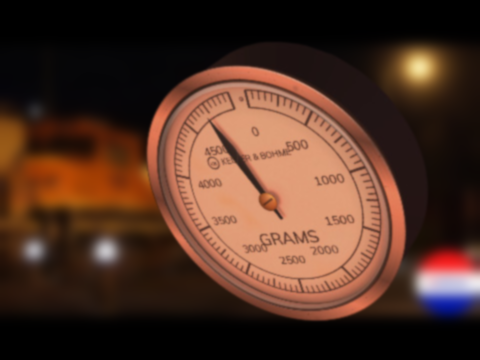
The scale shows 4750 (g)
